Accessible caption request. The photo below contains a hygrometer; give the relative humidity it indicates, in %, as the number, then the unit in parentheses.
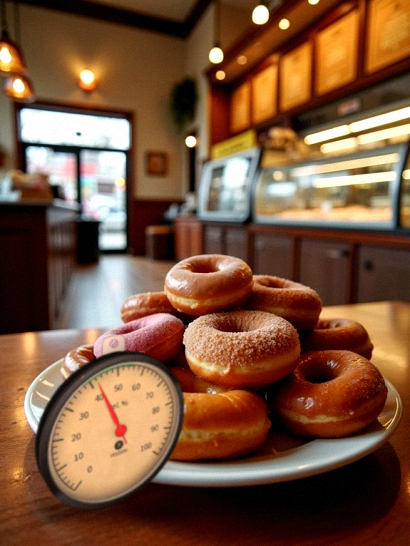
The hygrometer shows 42 (%)
